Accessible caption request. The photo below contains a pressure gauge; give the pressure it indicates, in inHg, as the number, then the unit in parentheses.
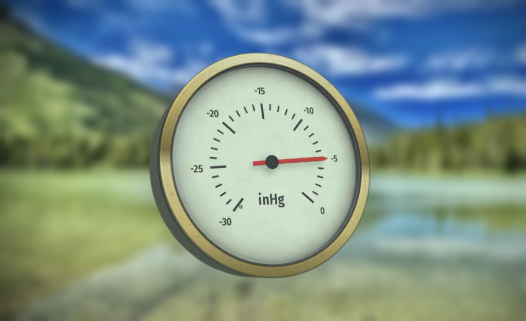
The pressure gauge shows -5 (inHg)
